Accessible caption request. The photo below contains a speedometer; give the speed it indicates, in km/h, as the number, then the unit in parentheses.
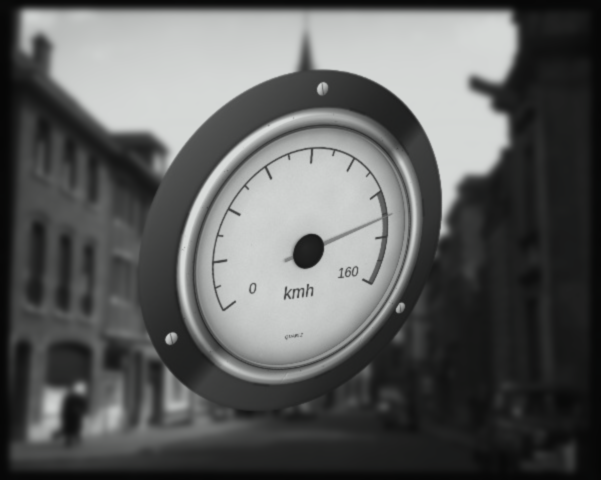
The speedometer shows 130 (km/h)
